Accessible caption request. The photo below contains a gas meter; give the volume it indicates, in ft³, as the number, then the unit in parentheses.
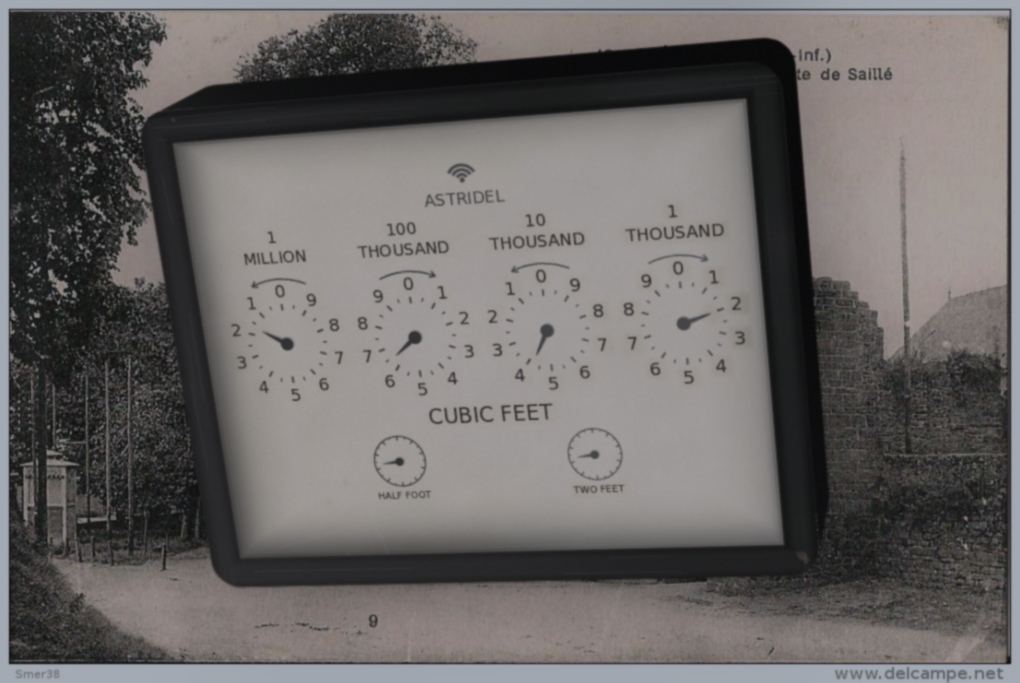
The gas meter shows 164200 (ft³)
